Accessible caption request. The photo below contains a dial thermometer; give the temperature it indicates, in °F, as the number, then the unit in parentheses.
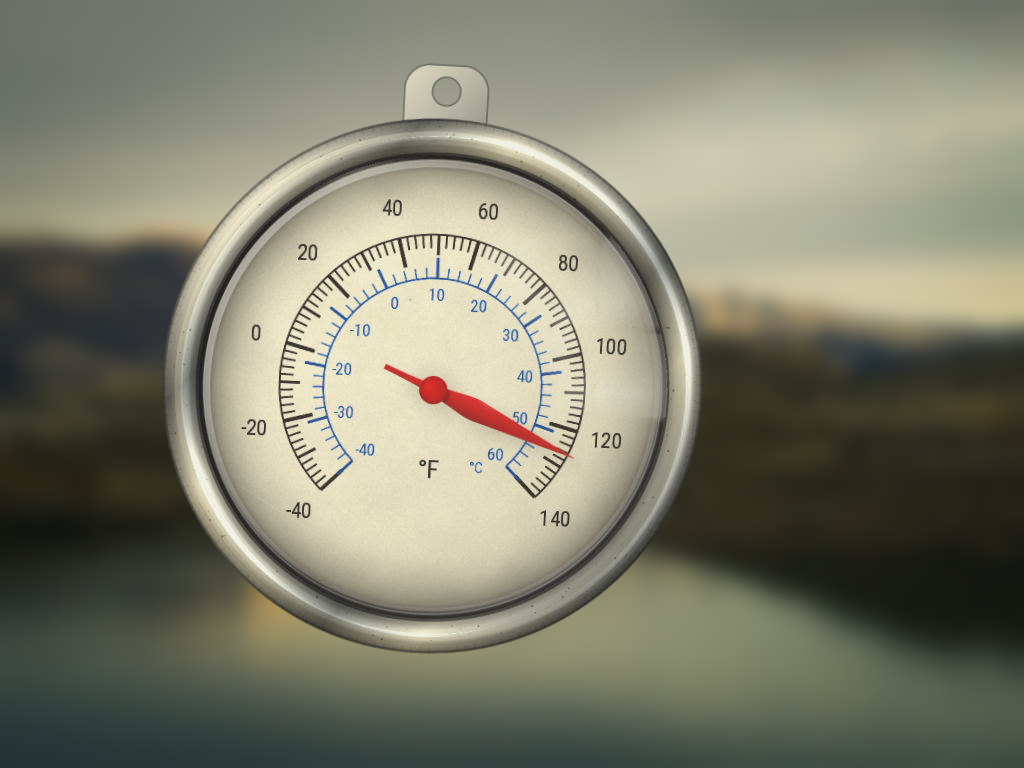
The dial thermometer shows 126 (°F)
